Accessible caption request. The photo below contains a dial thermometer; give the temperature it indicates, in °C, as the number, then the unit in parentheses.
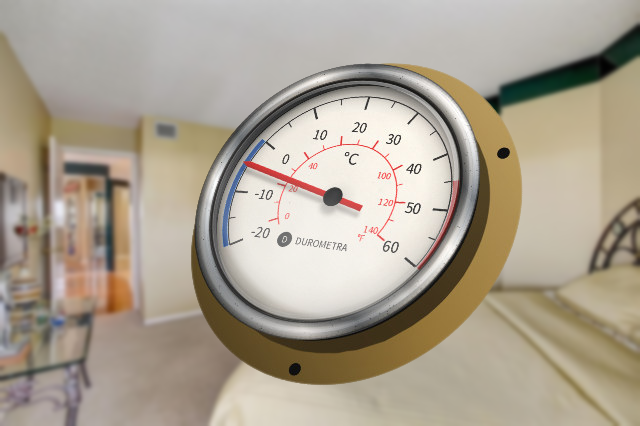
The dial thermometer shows -5 (°C)
